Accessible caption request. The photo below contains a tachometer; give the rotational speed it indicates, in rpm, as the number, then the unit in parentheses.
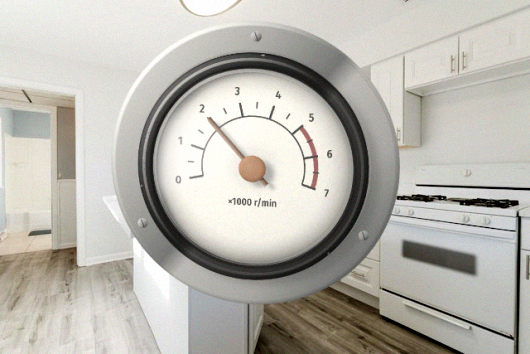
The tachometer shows 2000 (rpm)
